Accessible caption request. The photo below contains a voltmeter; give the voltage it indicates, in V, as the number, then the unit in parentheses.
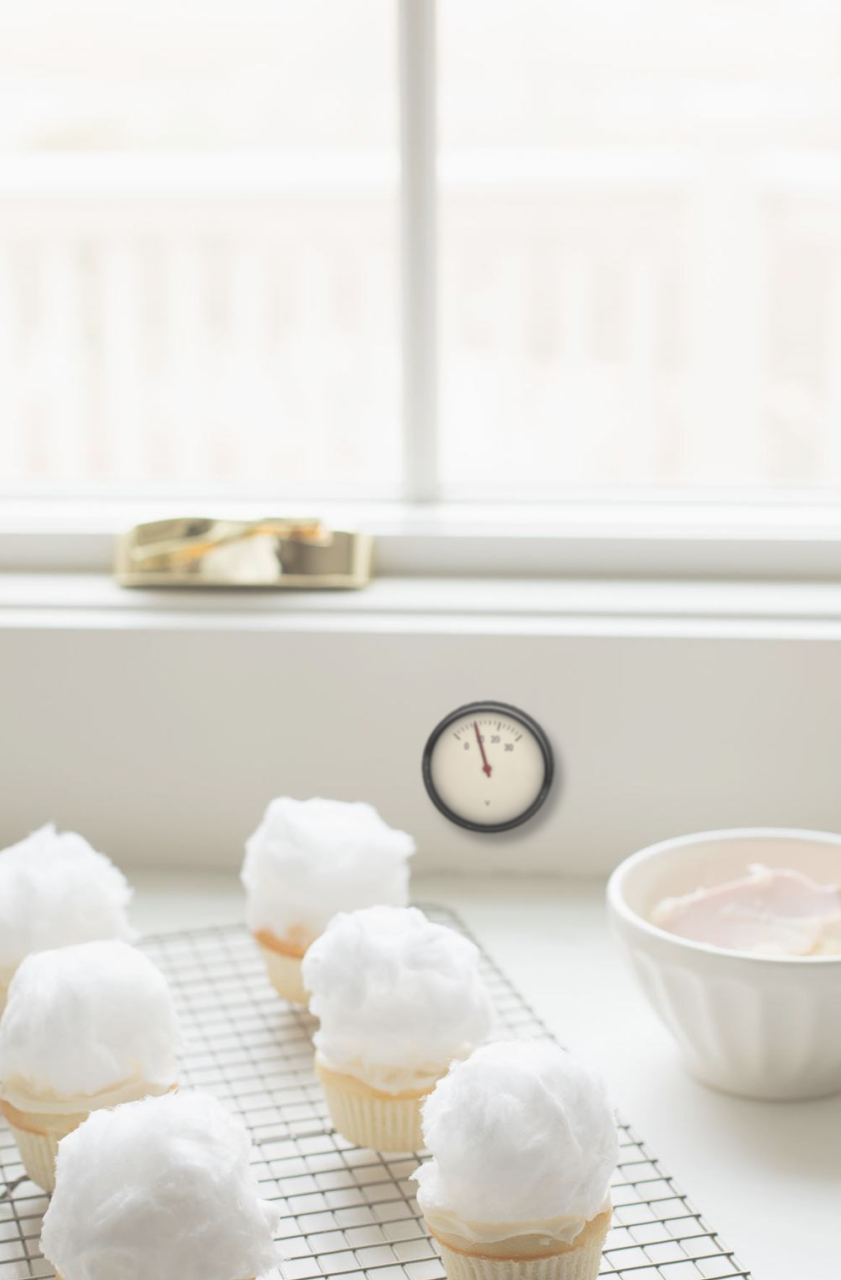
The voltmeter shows 10 (V)
